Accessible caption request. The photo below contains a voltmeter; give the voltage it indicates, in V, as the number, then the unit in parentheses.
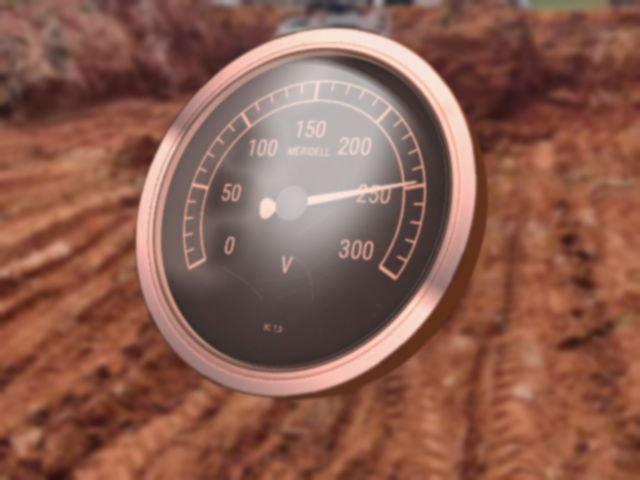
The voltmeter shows 250 (V)
